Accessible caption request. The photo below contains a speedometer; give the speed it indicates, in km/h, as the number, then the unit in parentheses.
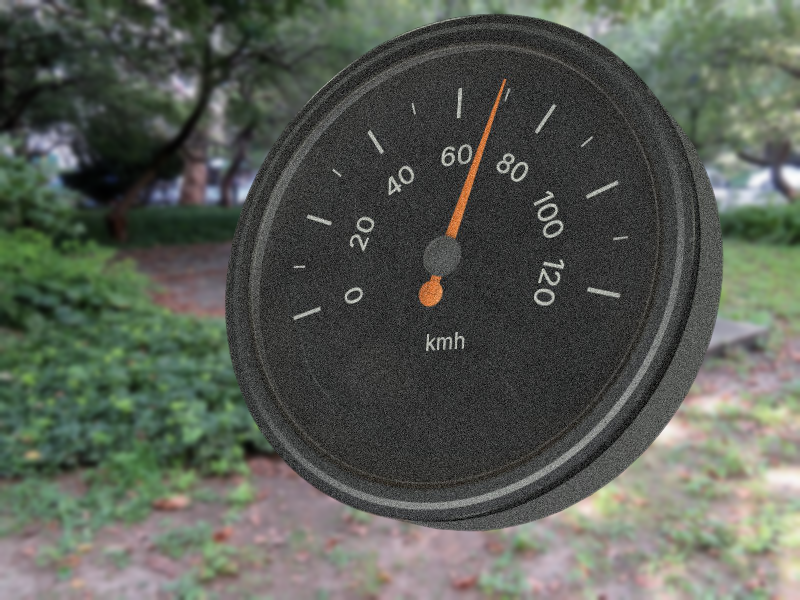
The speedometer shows 70 (km/h)
